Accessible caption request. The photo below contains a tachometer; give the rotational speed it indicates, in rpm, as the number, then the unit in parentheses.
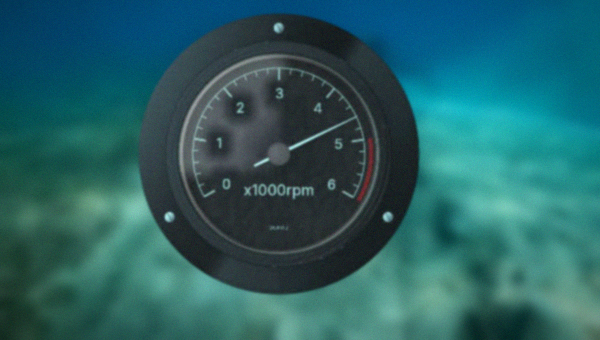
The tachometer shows 4600 (rpm)
